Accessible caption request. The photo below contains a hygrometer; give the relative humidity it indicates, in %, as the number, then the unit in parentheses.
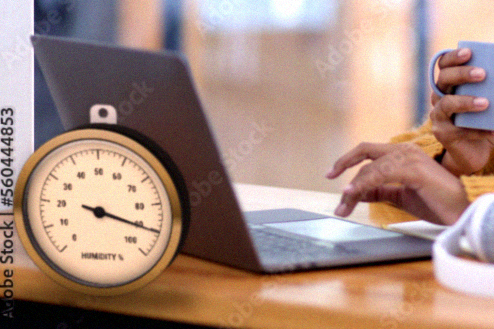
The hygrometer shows 90 (%)
